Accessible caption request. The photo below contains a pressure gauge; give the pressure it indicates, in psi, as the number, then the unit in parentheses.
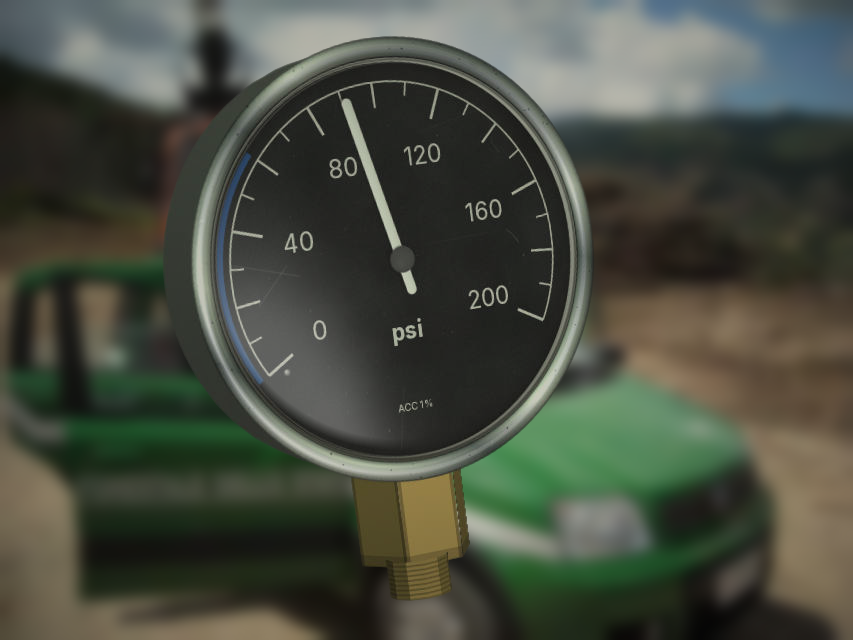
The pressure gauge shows 90 (psi)
